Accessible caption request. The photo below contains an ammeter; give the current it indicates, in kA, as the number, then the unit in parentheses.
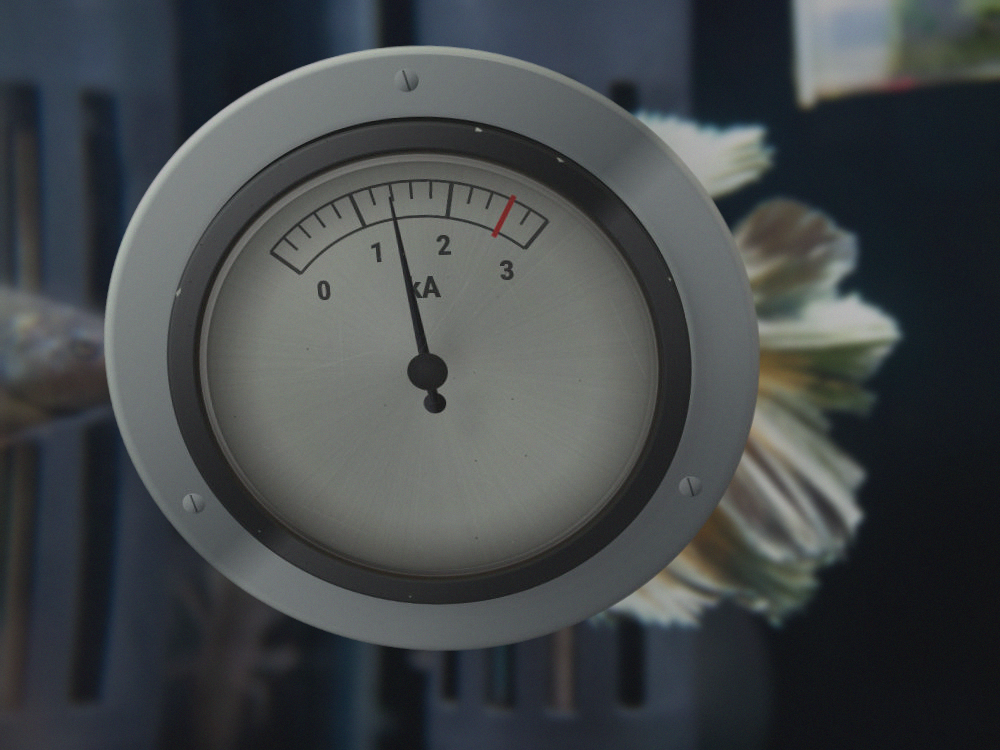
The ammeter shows 1.4 (kA)
